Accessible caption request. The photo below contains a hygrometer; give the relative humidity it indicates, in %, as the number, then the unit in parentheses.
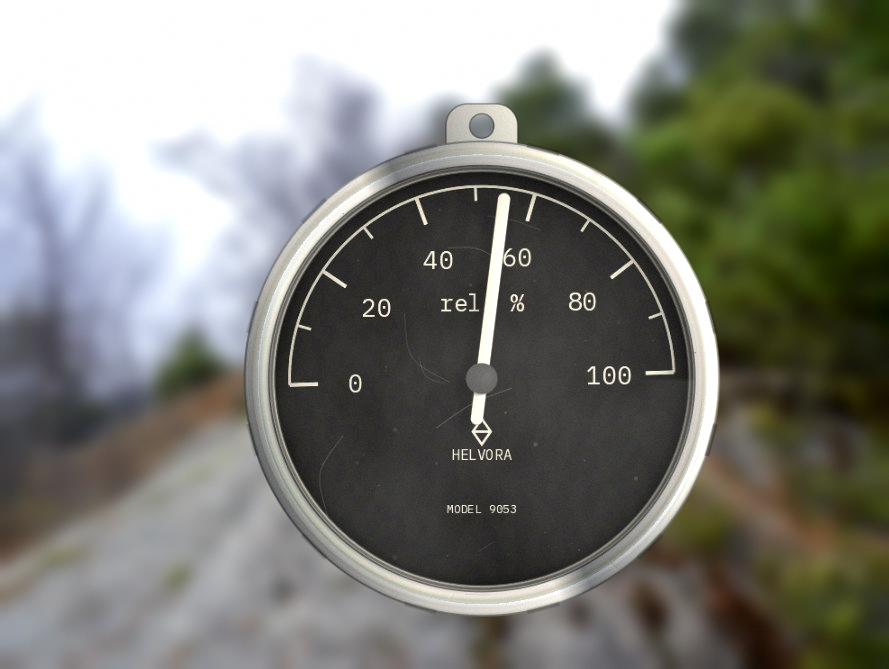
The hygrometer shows 55 (%)
